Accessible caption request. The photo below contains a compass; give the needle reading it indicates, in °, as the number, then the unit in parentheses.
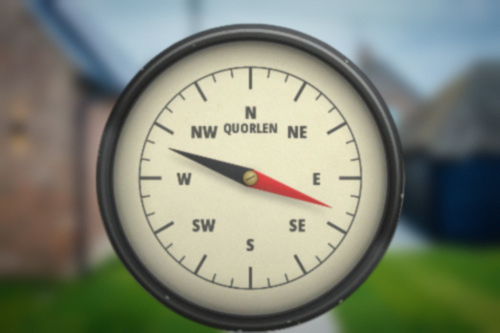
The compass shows 110 (°)
